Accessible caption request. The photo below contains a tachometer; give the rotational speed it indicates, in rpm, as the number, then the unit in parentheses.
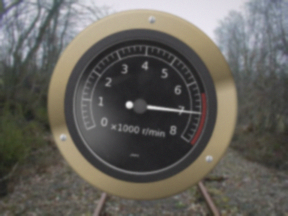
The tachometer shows 7000 (rpm)
